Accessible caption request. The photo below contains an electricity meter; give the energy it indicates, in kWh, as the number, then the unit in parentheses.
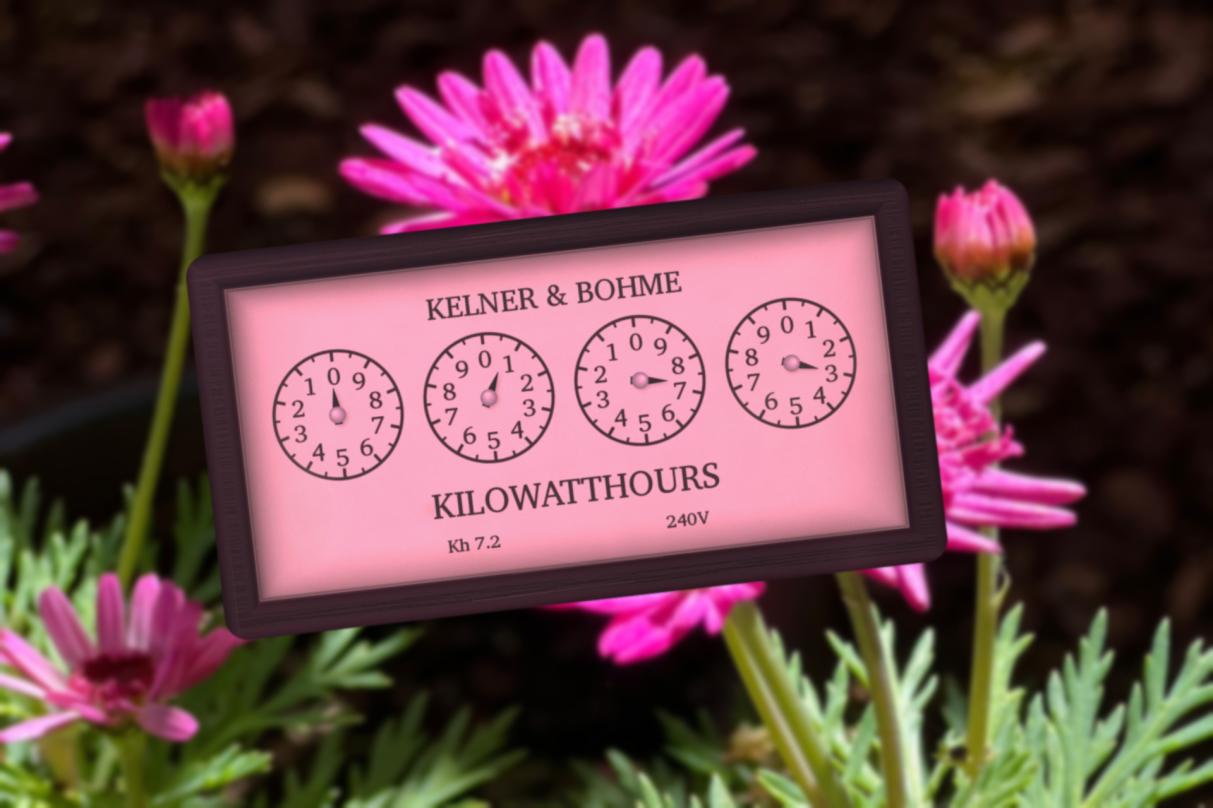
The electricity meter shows 73 (kWh)
